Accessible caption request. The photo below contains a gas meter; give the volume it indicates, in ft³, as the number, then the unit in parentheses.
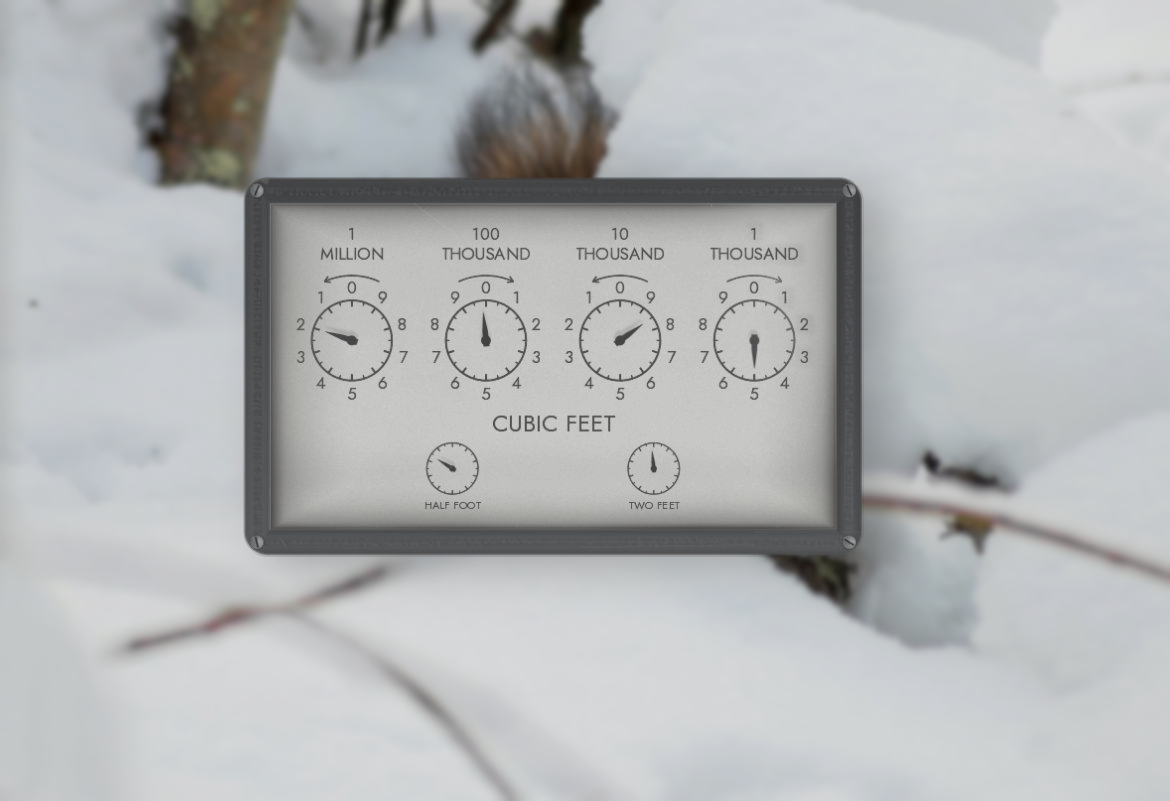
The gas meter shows 198500 (ft³)
